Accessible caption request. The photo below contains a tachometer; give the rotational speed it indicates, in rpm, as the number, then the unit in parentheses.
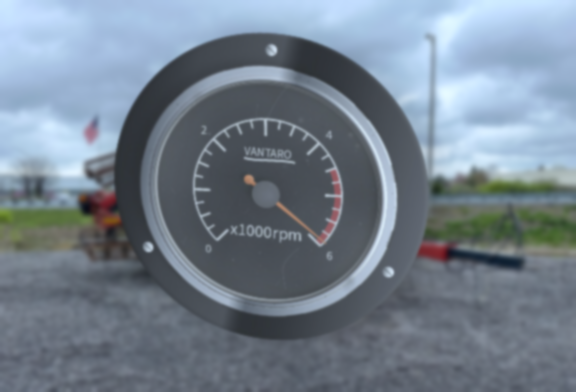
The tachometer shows 5875 (rpm)
